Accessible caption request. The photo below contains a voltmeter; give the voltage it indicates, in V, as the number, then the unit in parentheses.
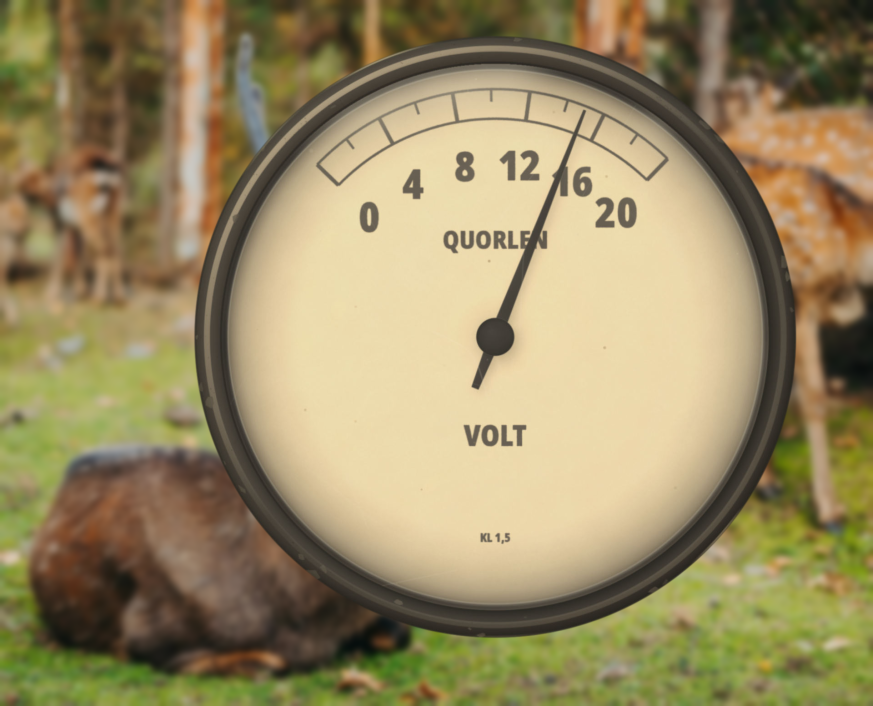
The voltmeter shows 15 (V)
